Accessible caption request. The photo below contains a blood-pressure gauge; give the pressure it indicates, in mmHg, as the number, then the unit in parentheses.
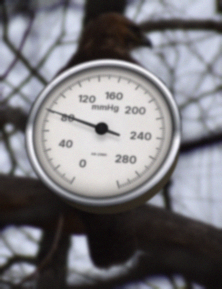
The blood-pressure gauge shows 80 (mmHg)
